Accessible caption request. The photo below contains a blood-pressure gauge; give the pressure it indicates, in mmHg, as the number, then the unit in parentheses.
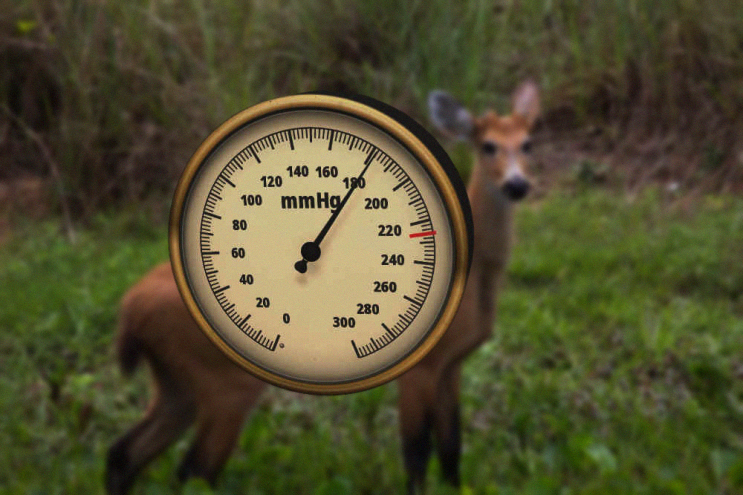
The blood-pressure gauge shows 182 (mmHg)
